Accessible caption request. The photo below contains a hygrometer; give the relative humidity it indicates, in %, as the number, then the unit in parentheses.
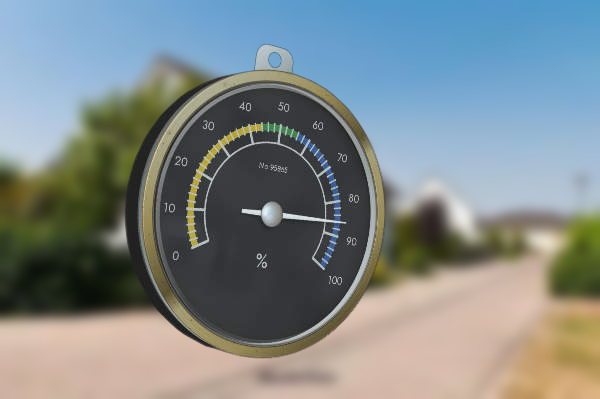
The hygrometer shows 86 (%)
